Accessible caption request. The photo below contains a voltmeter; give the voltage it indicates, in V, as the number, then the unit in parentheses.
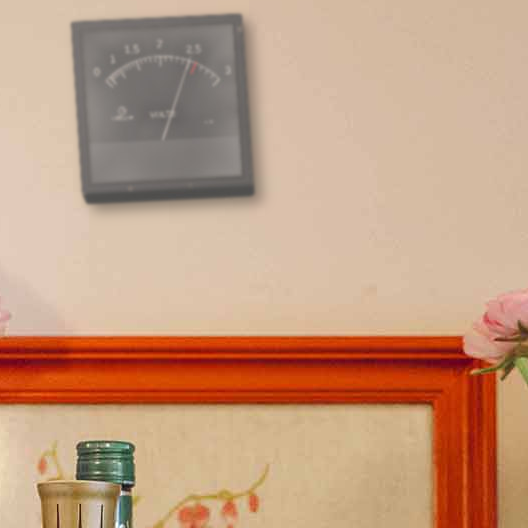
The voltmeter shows 2.5 (V)
